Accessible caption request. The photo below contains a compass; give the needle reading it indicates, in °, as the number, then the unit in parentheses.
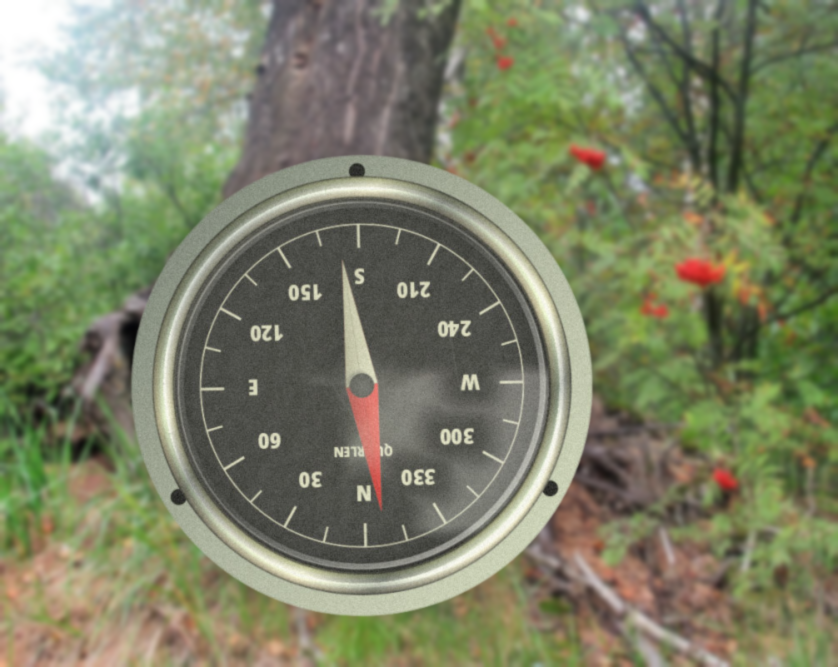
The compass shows 352.5 (°)
